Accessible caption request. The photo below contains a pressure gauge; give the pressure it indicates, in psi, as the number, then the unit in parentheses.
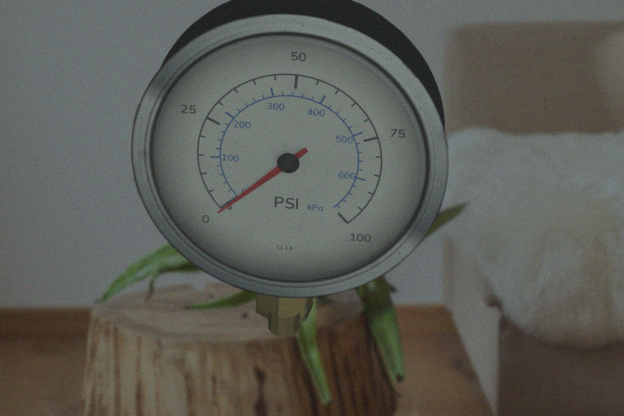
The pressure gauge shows 0 (psi)
